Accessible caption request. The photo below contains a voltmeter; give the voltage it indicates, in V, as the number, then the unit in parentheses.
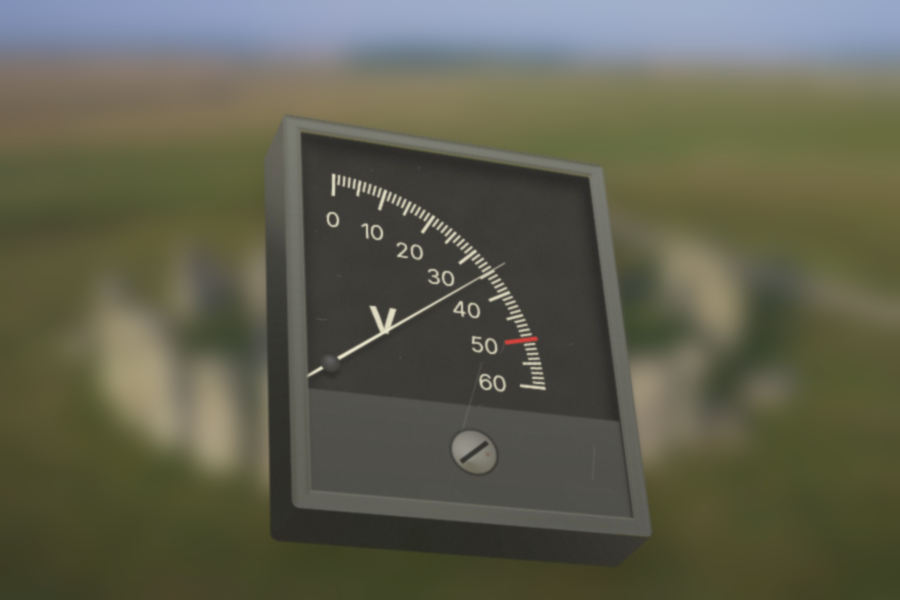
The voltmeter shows 35 (V)
